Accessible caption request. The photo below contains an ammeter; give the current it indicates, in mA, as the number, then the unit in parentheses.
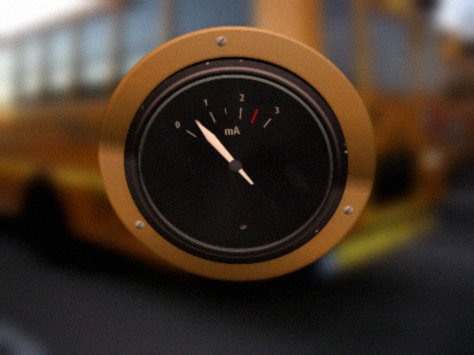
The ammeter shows 0.5 (mA)
